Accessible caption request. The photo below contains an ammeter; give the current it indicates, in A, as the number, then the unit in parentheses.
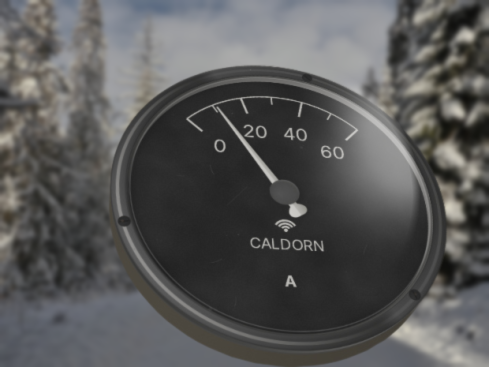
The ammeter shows 10 (A)
